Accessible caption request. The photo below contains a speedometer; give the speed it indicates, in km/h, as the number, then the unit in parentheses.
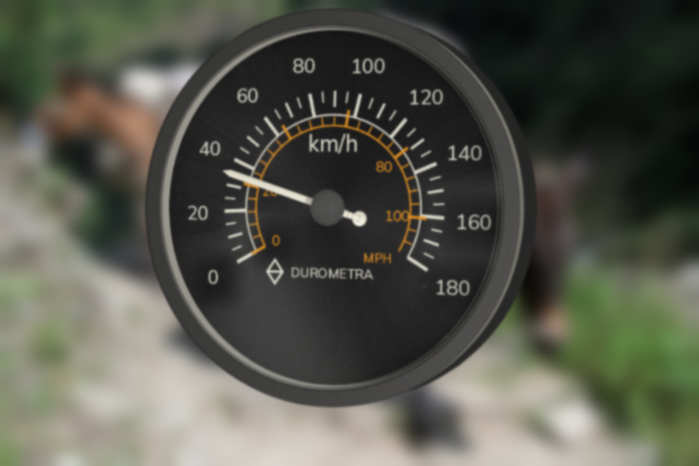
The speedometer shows 35 (km/h)
